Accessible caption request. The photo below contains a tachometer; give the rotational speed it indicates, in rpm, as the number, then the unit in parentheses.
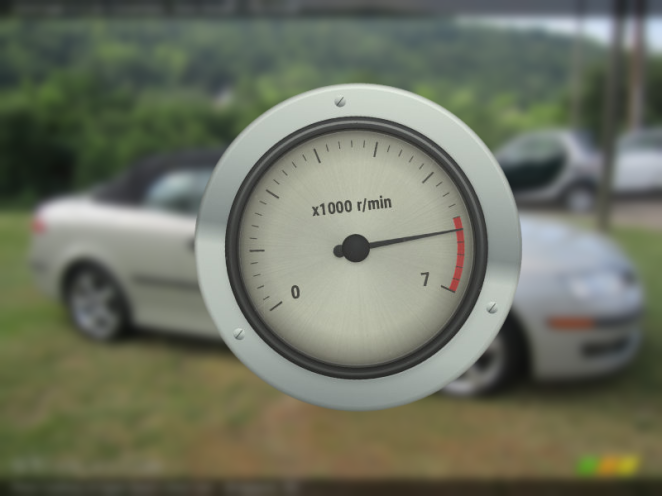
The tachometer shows 6000 (rpm)
